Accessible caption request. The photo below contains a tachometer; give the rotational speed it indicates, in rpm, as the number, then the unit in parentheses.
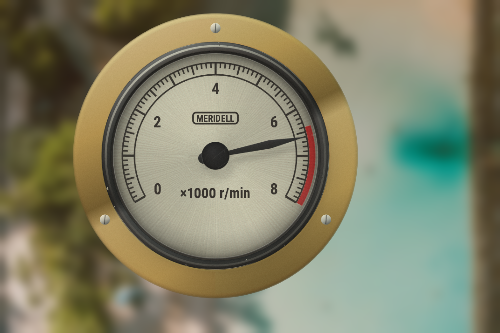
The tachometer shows 6600 (rpm)
